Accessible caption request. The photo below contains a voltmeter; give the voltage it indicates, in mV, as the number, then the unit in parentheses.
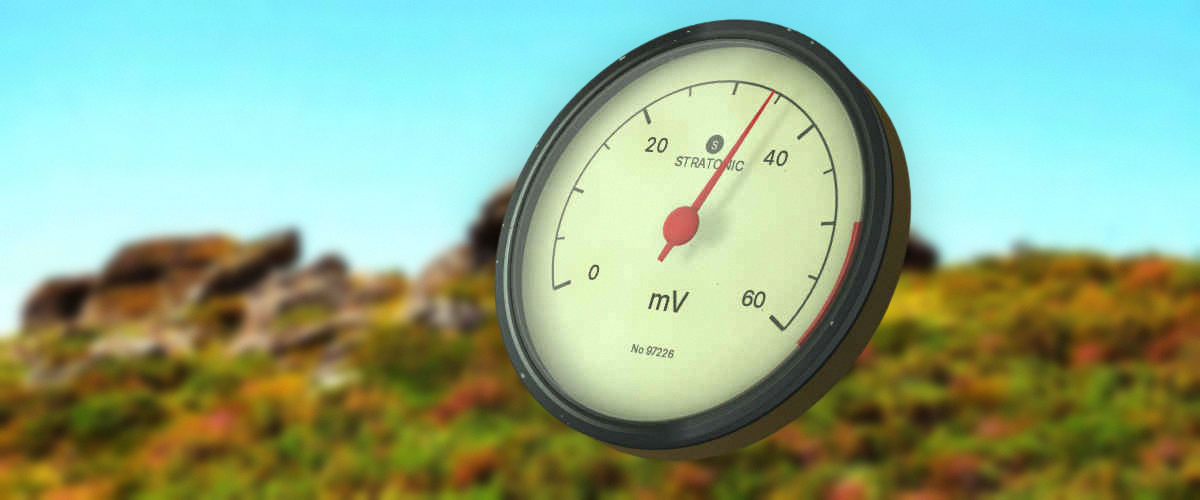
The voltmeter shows 35 (mV)
